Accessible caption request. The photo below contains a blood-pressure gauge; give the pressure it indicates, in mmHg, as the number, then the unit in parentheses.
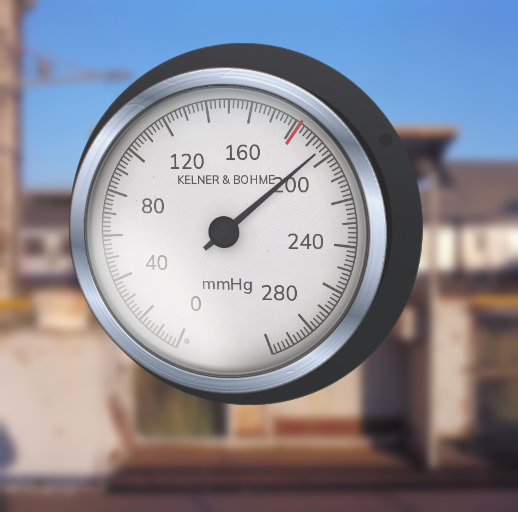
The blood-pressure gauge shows 196 (mmHg)
